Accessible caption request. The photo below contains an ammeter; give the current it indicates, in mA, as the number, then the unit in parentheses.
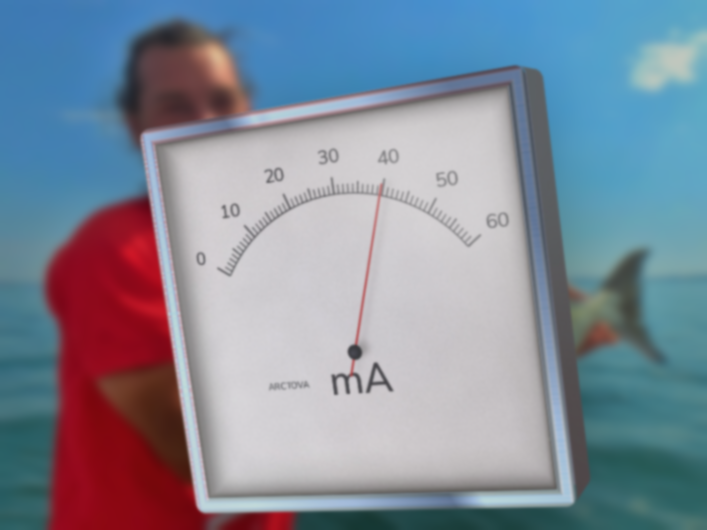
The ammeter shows 40 (mA)
